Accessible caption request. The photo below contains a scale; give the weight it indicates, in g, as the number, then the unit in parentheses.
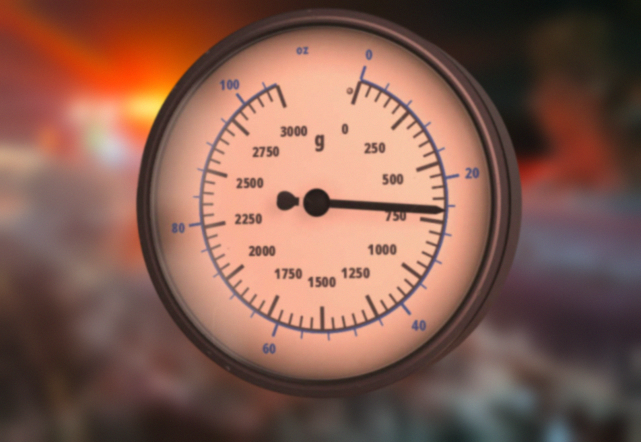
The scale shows 700 (g)
